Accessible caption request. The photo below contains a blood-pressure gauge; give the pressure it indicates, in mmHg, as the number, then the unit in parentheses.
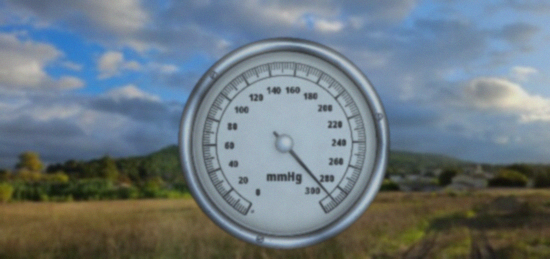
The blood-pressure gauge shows 290 (mmHg)
